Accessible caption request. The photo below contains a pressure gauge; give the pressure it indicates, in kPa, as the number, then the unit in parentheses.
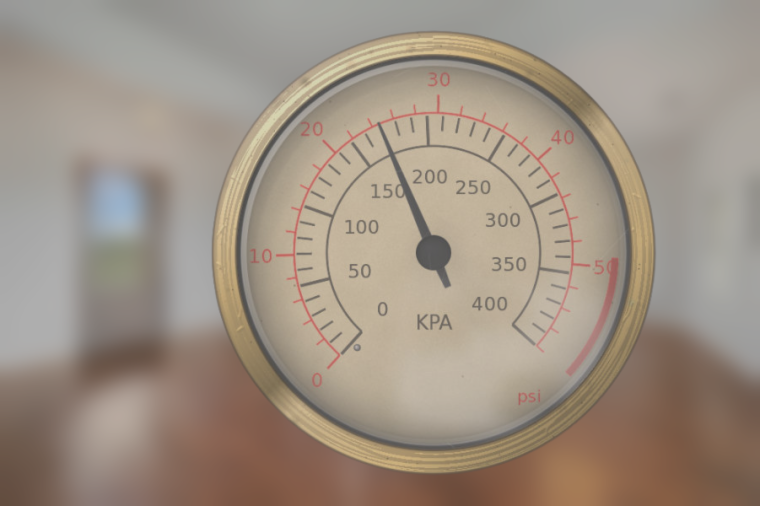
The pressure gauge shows 170 (kPa)
